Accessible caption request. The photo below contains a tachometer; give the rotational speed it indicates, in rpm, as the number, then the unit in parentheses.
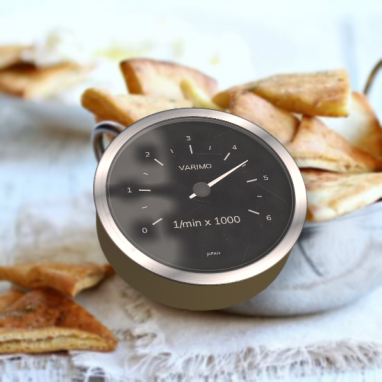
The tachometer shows 4500 (rpm)
